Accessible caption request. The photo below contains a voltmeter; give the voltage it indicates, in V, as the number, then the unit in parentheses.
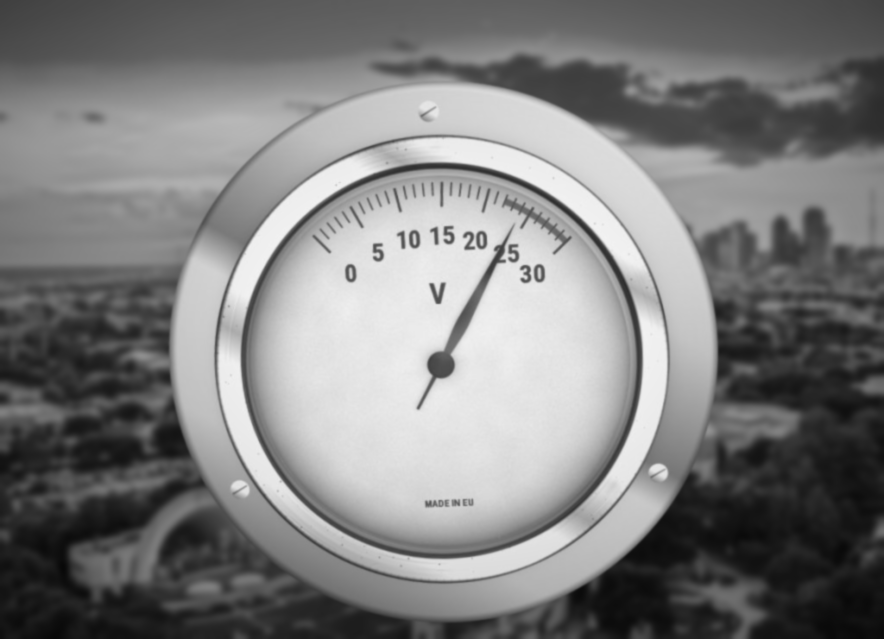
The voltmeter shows 24 (V)
